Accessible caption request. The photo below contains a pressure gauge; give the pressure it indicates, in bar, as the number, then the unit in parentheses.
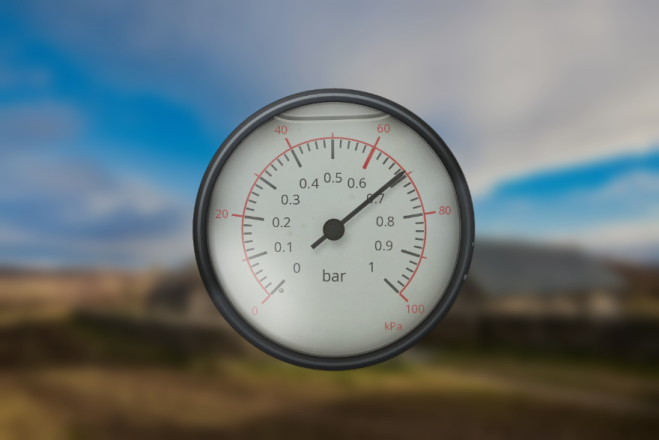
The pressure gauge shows 0.69 (bar)
